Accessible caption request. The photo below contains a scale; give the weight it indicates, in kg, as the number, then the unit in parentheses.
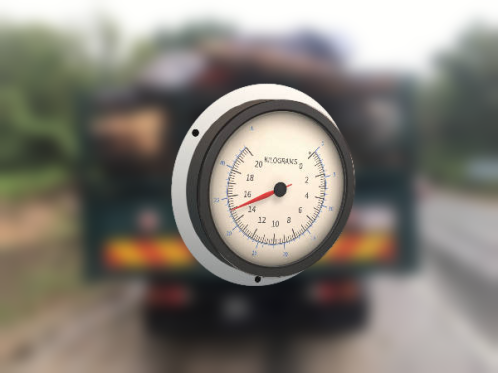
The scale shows 15 (kg)
